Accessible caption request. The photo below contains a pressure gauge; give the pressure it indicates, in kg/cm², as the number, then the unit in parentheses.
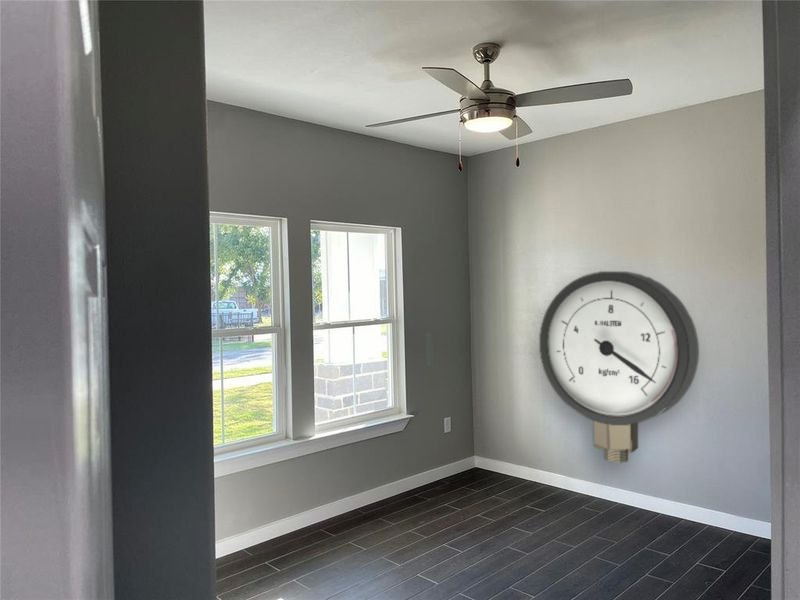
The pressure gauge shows 15 (kg/cm²)
